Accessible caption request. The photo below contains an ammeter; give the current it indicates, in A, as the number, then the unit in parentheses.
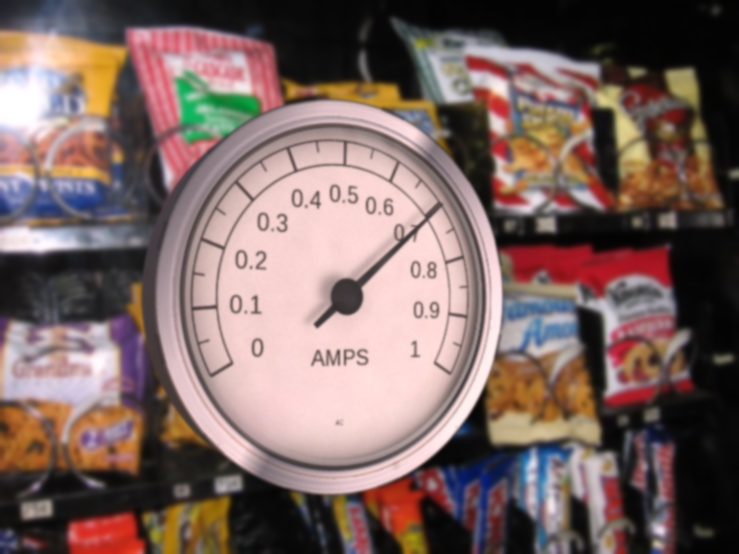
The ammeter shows 0.7 (A)
